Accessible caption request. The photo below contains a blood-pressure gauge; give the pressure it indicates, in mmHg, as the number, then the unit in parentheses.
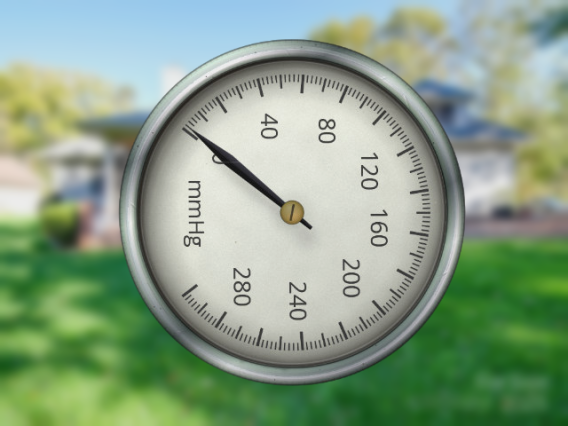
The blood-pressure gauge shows 2 (mmHg)
